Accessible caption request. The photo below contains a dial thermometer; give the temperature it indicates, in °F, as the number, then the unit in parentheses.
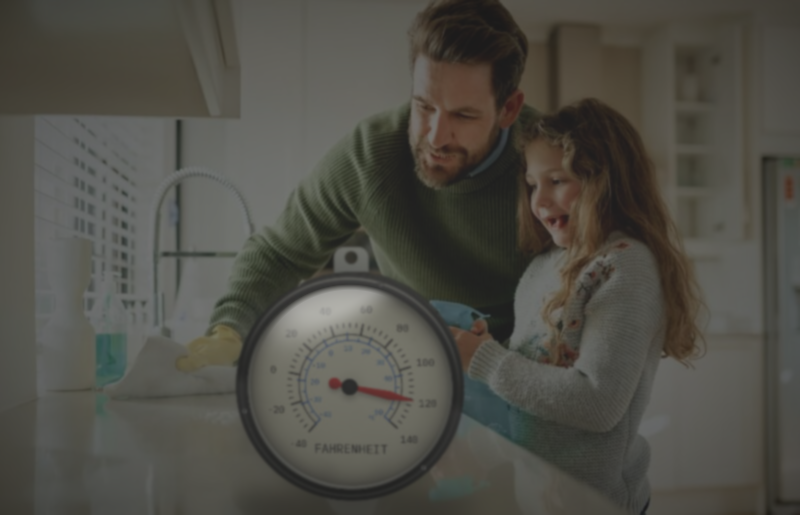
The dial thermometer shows 120 (°F)
